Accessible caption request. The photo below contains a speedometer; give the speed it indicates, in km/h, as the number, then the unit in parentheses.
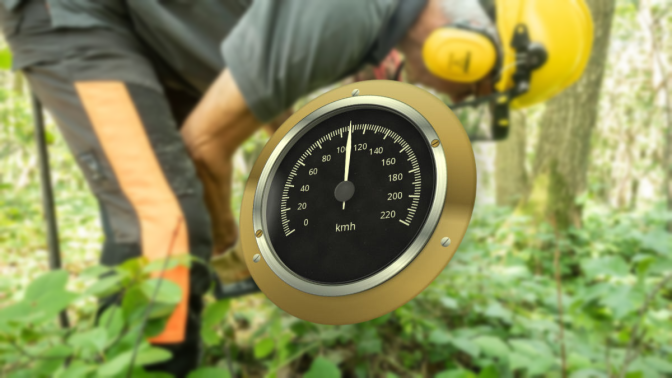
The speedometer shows 110 (km/h)
